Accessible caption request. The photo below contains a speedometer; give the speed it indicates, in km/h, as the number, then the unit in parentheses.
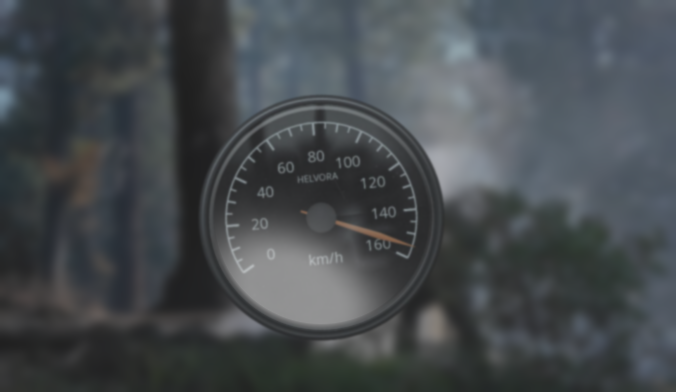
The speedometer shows 155 (km/h)
